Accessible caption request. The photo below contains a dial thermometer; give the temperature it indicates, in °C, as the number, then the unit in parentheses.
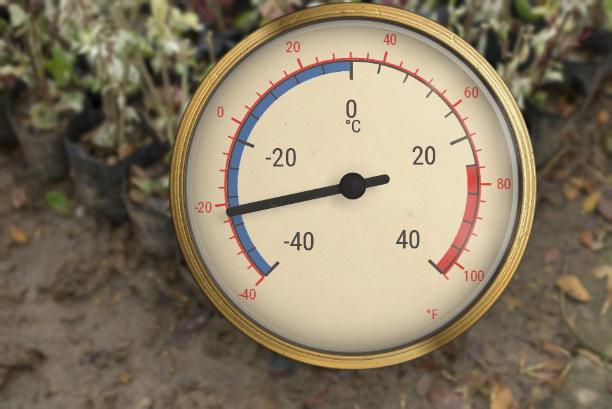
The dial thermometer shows -30 (°C)
